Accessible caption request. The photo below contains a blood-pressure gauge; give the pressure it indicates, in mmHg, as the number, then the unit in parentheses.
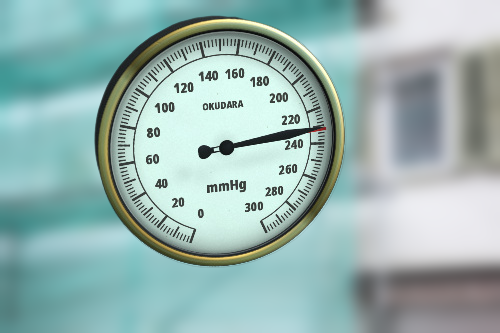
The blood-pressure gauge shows 230 (mmHg)
